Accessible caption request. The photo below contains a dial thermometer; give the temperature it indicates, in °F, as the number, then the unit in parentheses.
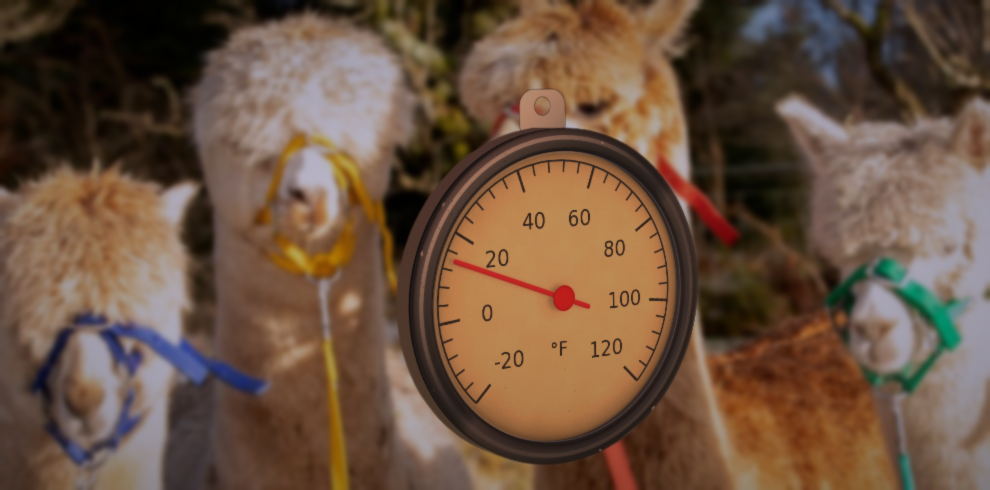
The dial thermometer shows 14 (°F)
